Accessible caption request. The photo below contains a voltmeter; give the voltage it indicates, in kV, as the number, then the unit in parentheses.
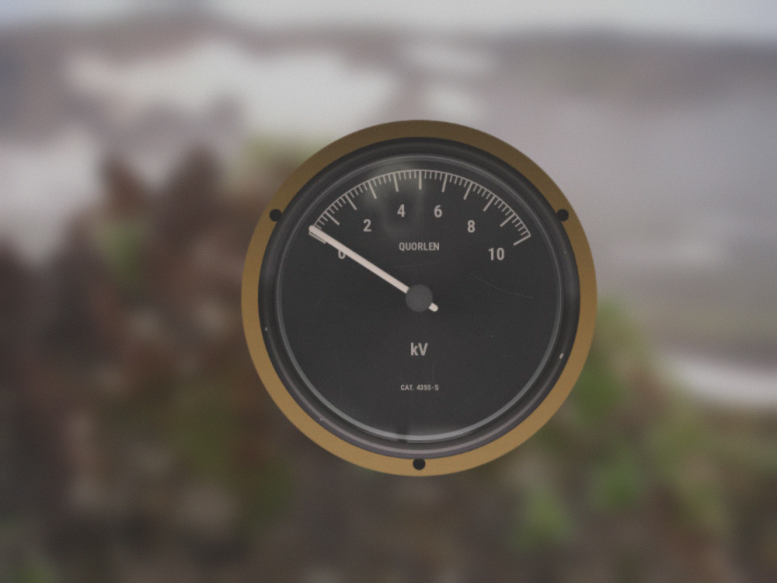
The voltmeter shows 0.2 (kV)
